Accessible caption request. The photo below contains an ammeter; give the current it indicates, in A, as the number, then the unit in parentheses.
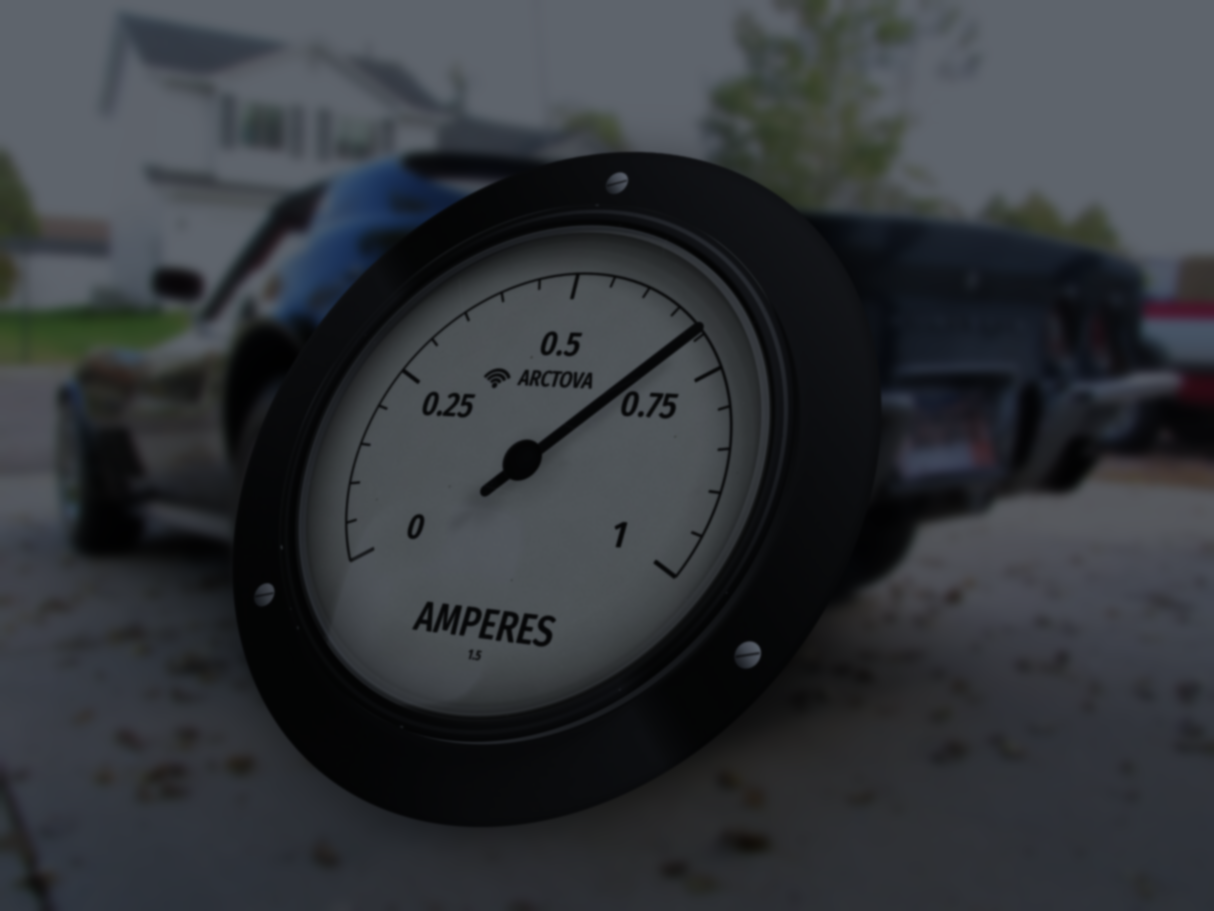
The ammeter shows 0.7 (A)
